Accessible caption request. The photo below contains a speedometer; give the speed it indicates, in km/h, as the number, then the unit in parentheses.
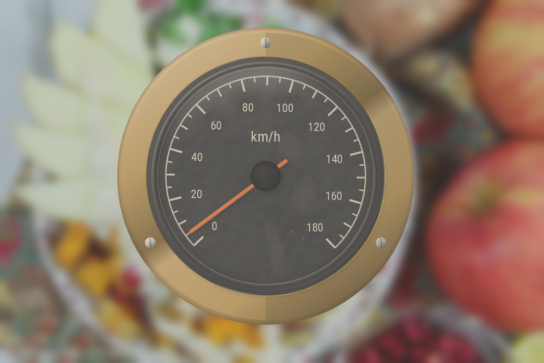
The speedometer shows 5 (km/h)
